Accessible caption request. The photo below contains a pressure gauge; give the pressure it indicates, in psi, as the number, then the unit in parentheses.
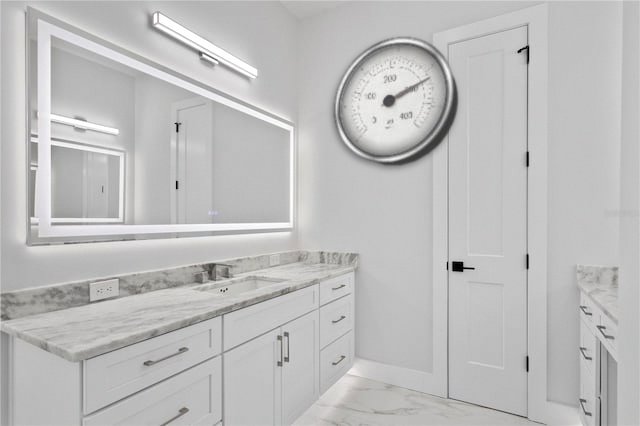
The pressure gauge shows 300 (psi)
